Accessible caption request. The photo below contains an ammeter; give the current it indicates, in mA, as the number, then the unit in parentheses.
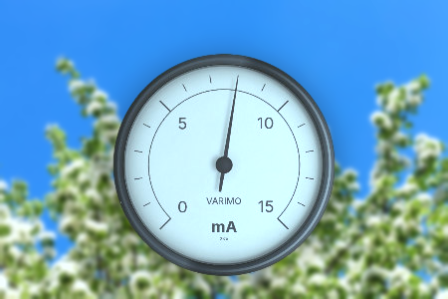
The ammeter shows 8 (mA)
